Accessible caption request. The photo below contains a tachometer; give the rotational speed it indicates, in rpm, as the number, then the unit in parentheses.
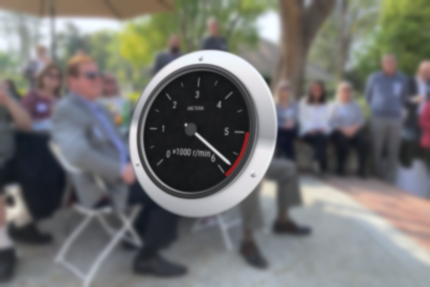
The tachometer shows 5750 (rpm)
